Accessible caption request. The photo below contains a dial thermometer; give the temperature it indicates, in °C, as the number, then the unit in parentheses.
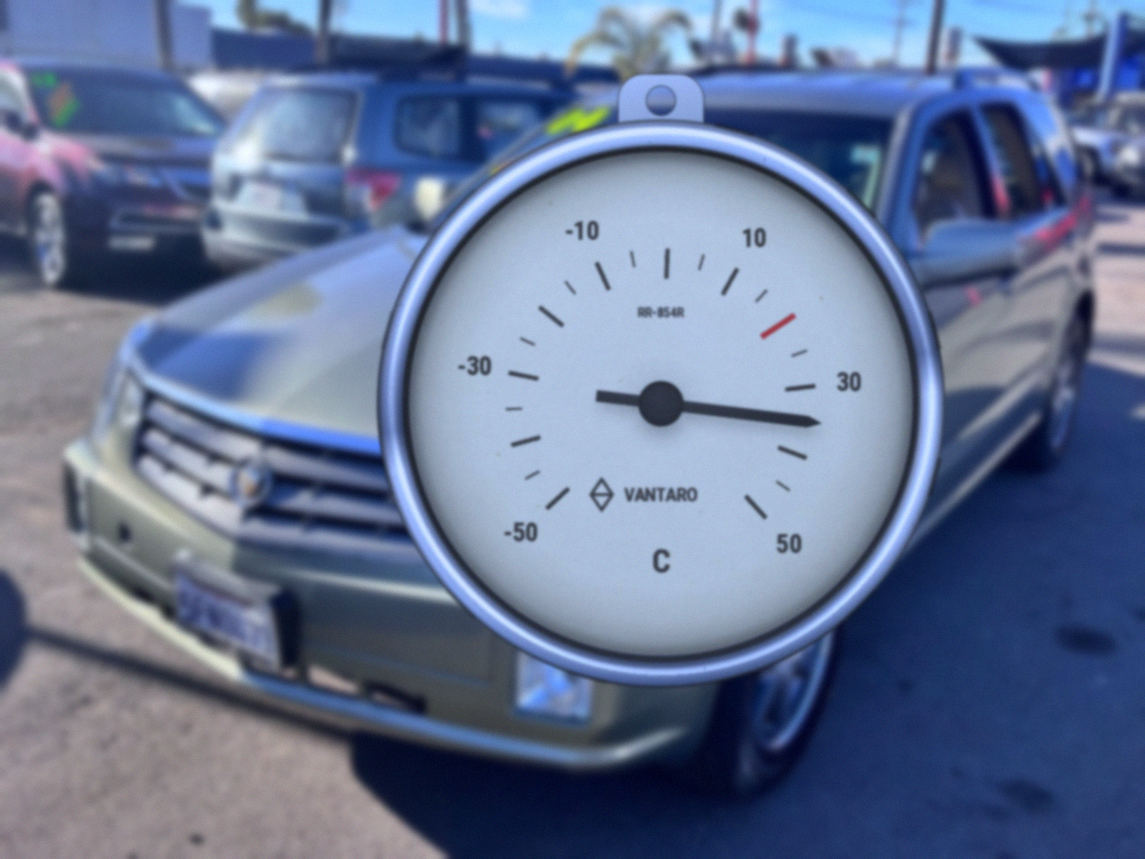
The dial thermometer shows 35 (°C)
